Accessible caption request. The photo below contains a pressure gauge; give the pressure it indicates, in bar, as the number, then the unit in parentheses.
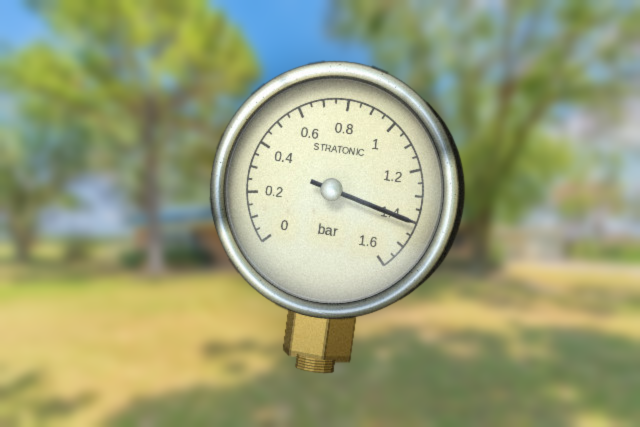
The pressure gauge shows 1.4 (bar)
